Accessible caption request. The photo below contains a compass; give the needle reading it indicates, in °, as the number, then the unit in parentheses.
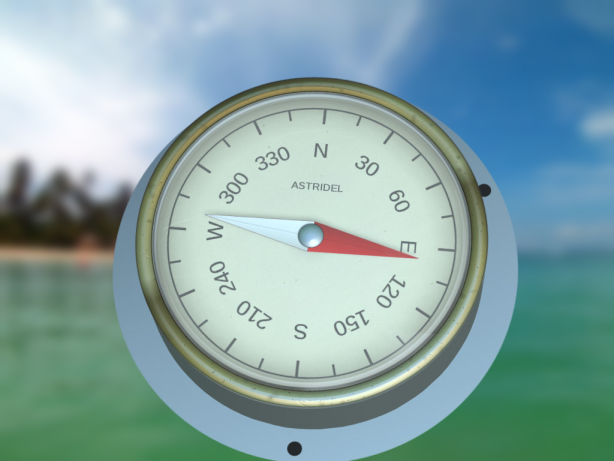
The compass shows 97.5 (°)
